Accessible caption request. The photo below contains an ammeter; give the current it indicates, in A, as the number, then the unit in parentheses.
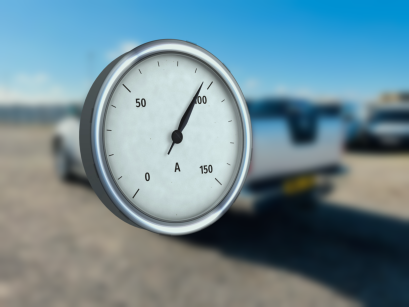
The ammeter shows 95 (A)
